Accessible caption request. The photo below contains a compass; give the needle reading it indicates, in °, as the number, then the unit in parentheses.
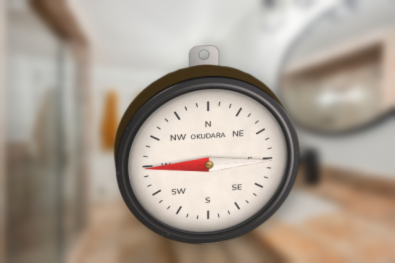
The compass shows 270 (°)
